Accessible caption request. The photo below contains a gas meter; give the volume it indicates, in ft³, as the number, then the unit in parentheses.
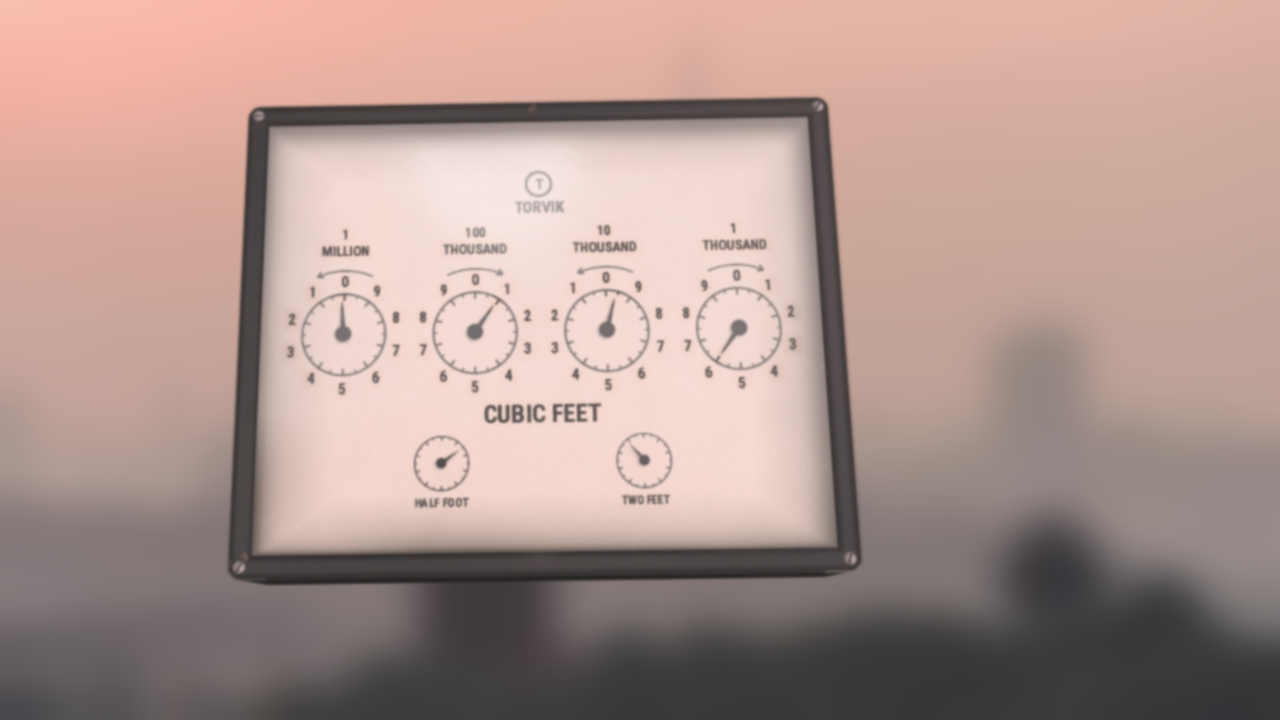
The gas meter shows 9600 (ft³)
